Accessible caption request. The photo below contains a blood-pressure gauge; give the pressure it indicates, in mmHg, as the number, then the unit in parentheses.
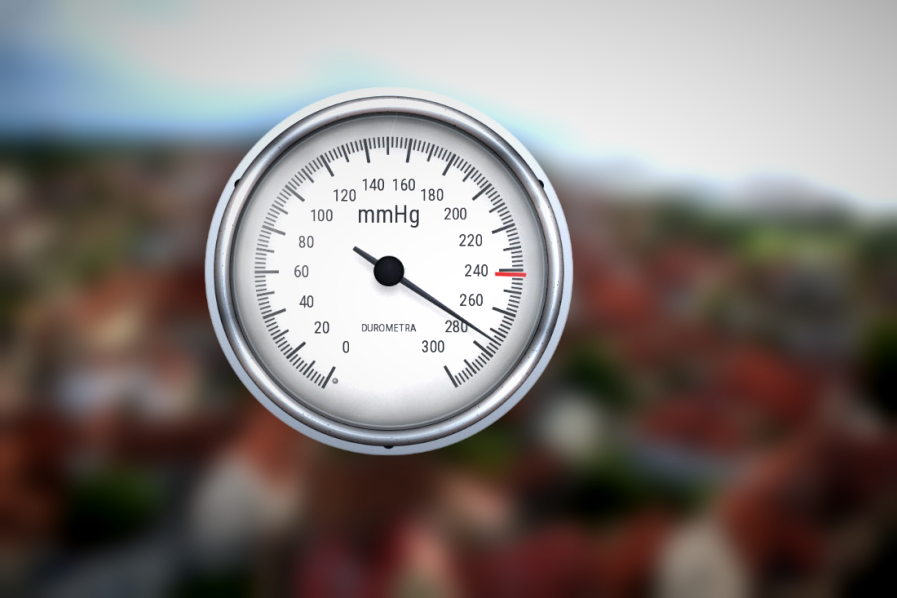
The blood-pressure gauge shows 274 (mmHg)
